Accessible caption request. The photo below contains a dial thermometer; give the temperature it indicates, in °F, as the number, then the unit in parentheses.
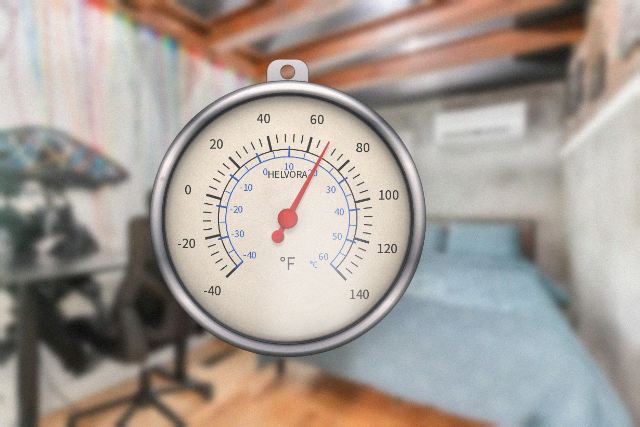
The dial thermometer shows 68 (°F)
